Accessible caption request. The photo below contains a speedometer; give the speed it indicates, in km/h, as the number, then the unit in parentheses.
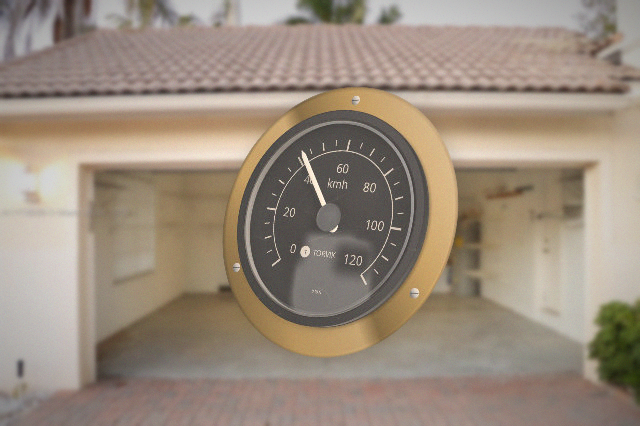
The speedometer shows 42.5 (km/h)
